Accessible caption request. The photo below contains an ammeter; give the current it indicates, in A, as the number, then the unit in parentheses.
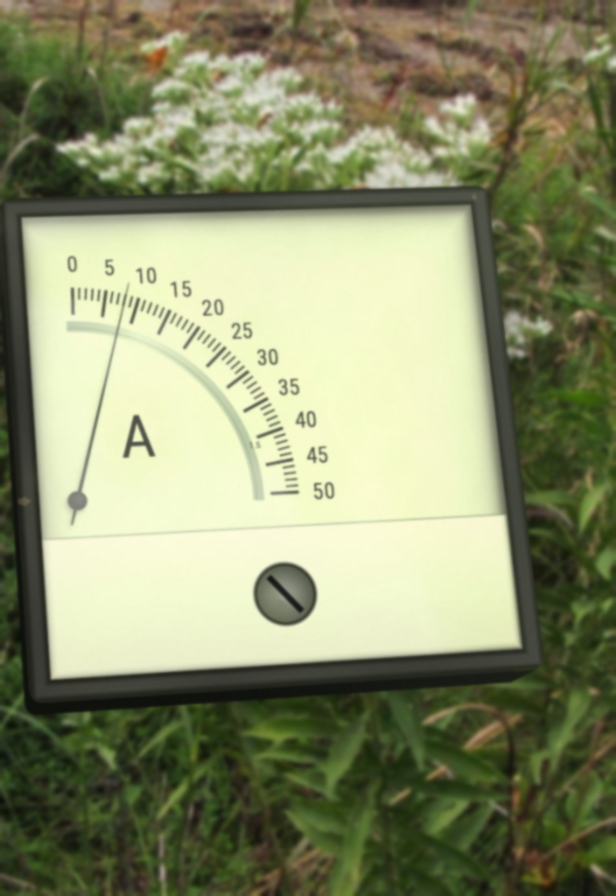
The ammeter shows 8 (A)
